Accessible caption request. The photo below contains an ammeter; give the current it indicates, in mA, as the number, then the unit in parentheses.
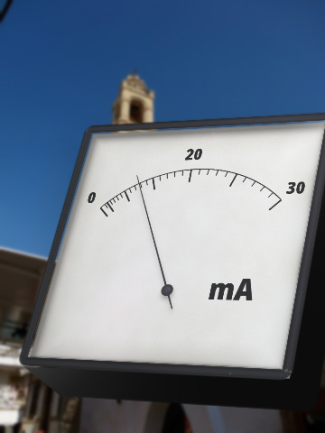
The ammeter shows 13 (mA)
